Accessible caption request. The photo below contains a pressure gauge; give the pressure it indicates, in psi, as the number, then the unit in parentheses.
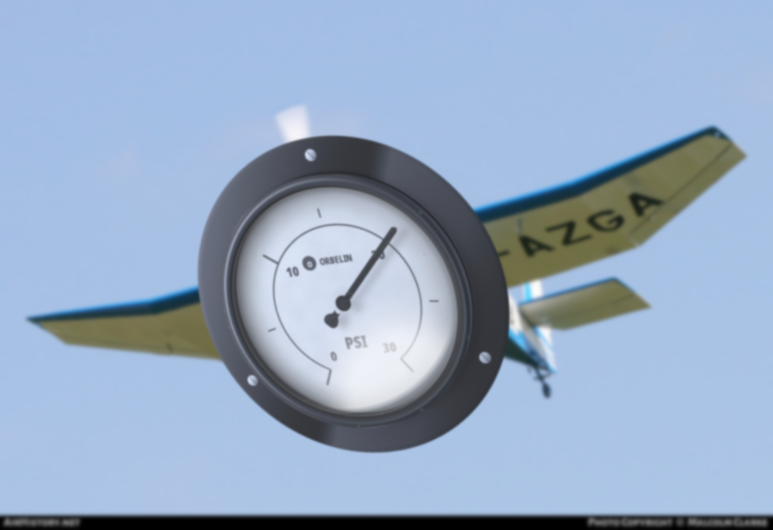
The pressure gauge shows 20 (psi)
